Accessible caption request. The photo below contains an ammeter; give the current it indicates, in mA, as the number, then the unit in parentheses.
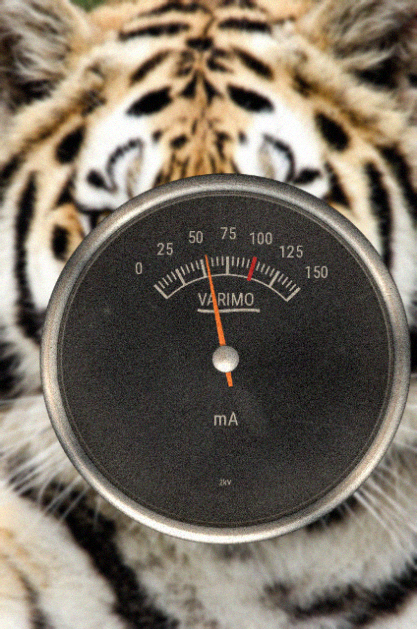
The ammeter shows 55 (mA)
